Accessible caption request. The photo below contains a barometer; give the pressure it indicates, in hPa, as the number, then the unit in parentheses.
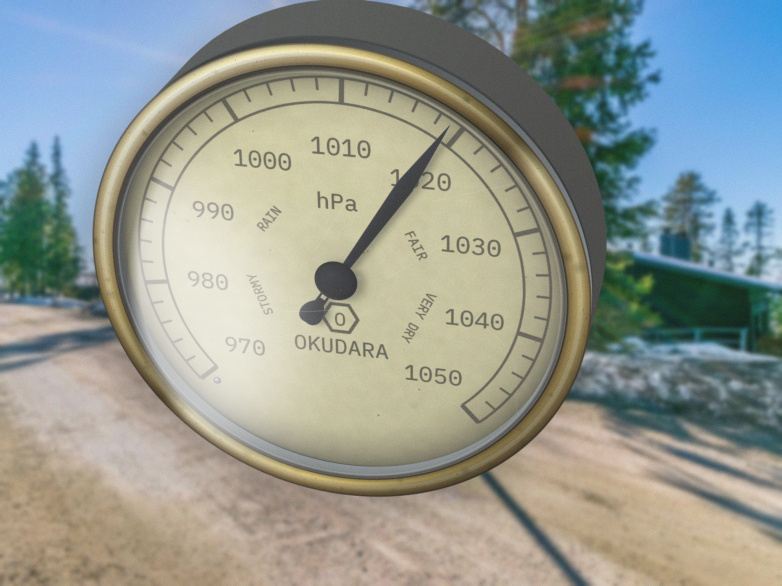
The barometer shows 1019 (hPa)
